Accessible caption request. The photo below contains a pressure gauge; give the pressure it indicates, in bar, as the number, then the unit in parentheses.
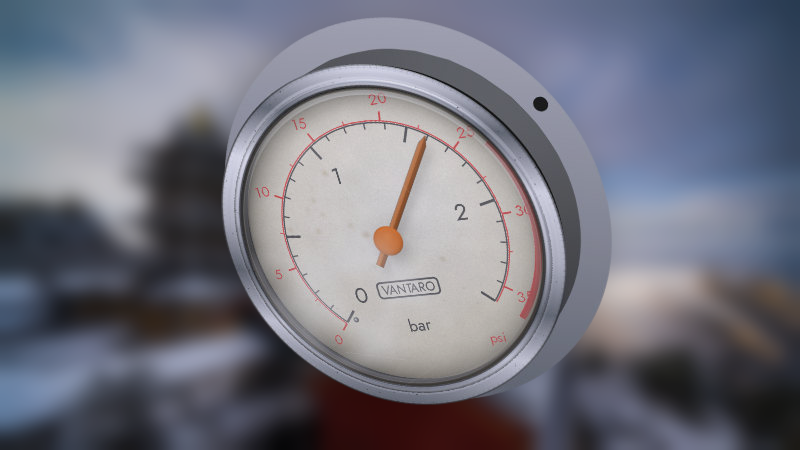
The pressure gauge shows 1.6 (bar)
